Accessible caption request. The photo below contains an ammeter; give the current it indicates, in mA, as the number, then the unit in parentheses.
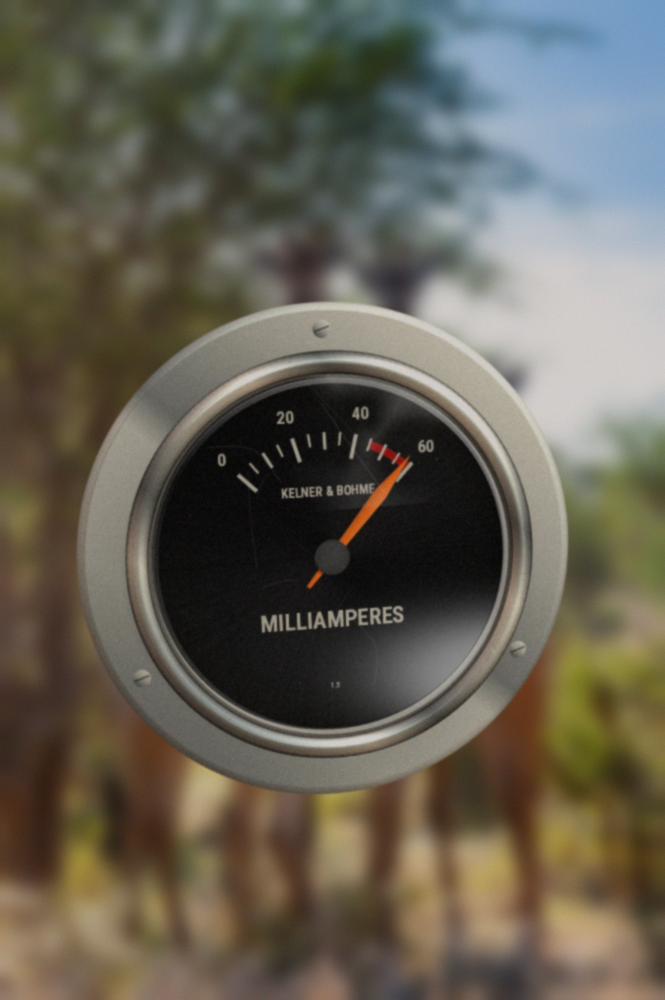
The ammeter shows 57.5 (mA)
